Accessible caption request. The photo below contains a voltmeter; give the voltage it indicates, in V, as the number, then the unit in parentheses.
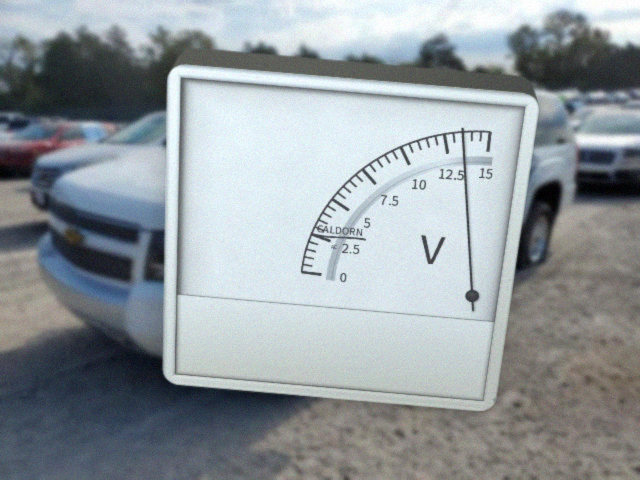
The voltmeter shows 13.5 (V)
